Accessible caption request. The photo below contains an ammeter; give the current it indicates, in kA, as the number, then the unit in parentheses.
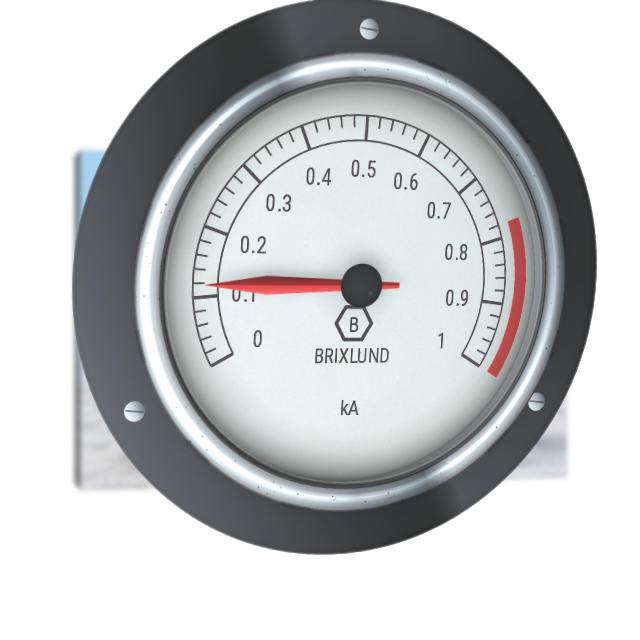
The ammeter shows 0.12 (kA)
